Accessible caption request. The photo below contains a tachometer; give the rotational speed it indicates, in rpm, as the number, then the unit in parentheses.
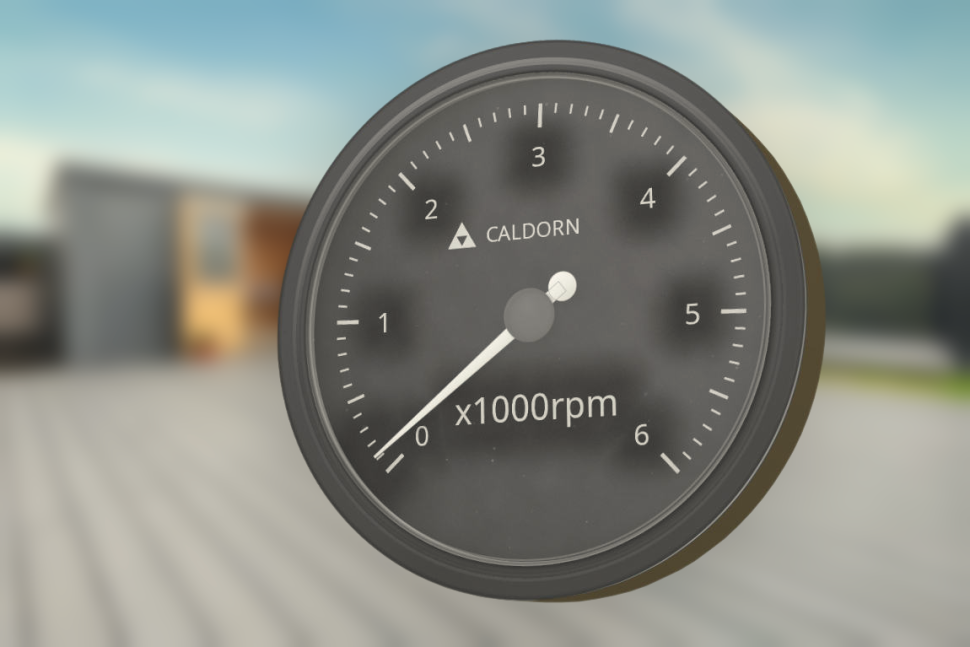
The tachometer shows 100 (rpm)
